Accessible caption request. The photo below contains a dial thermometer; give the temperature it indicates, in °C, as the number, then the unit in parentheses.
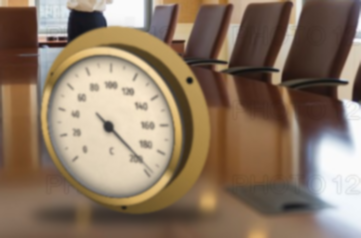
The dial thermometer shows 195 (°C)
